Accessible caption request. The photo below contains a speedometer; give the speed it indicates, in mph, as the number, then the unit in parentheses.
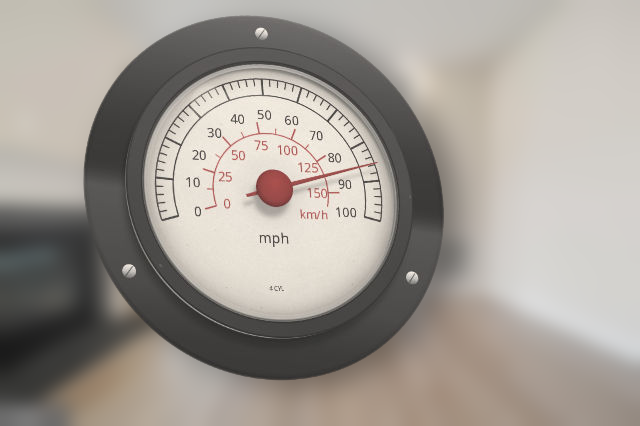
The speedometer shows 86 (mph)
